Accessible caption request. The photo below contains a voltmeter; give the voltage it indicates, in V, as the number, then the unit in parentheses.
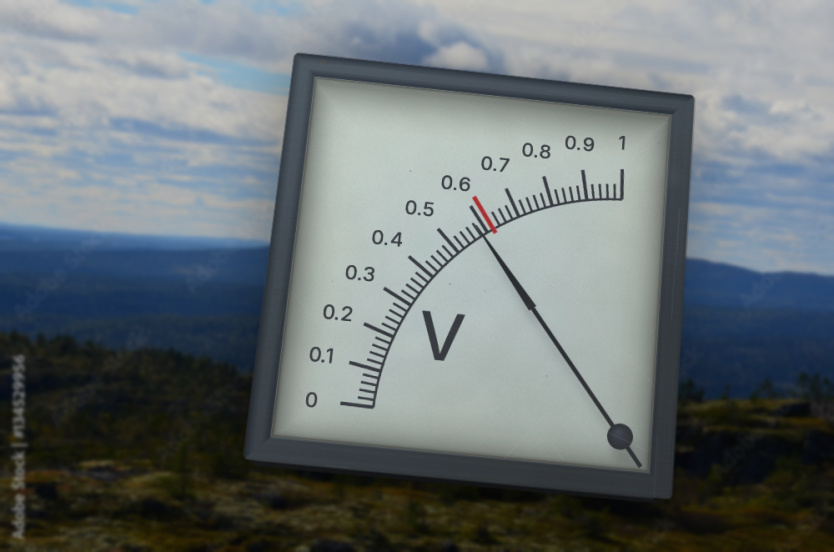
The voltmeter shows 0.58 (V)
